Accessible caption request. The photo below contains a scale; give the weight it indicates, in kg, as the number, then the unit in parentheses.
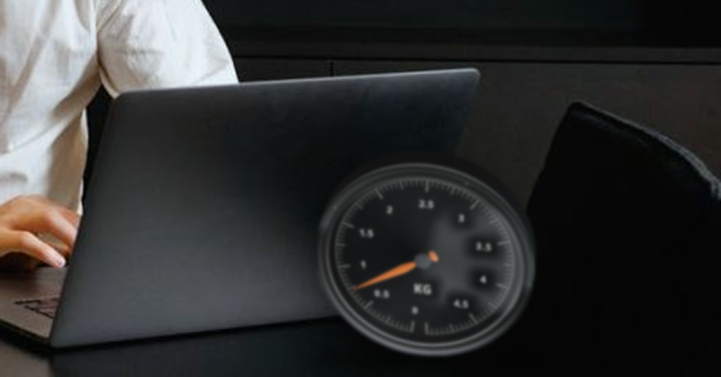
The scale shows 0.75 (kg)
